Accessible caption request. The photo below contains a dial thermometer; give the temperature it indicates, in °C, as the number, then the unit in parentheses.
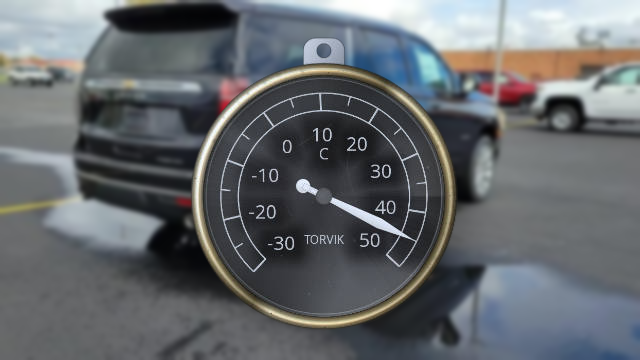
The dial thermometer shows 45 (°C)
